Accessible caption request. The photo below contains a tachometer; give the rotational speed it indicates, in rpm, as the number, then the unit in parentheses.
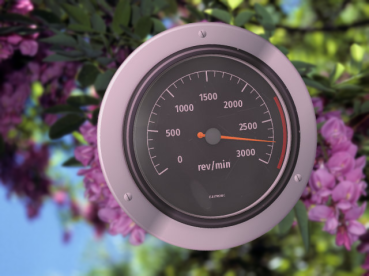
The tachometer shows 2750 (rpm)
